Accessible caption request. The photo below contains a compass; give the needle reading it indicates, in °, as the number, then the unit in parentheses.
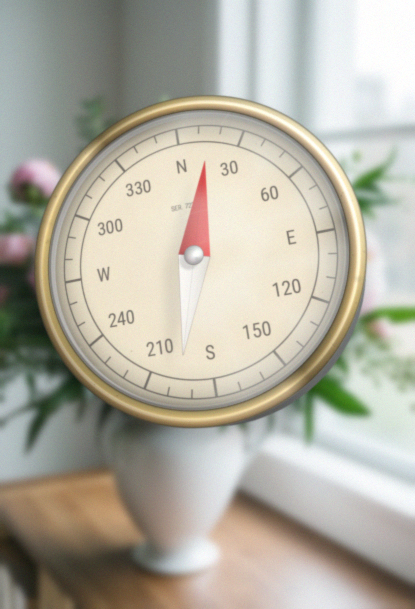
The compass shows 15 (°)
